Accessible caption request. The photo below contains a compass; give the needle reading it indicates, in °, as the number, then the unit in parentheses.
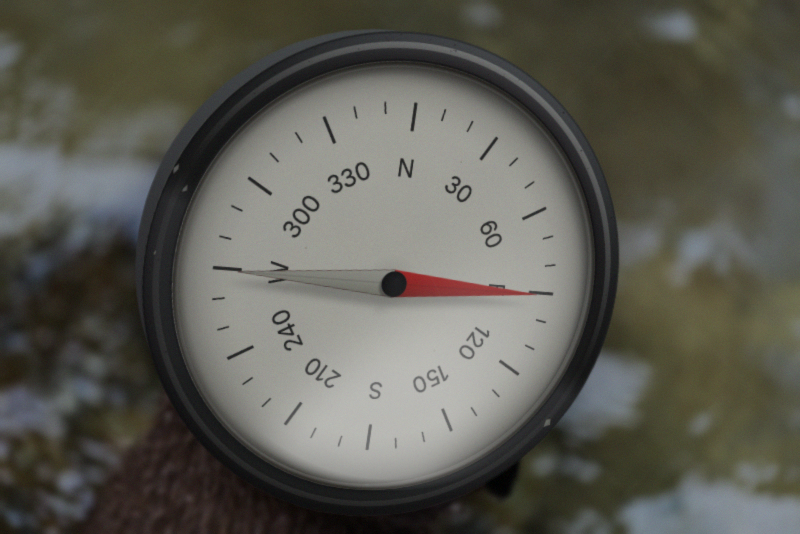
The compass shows 90 (°)
